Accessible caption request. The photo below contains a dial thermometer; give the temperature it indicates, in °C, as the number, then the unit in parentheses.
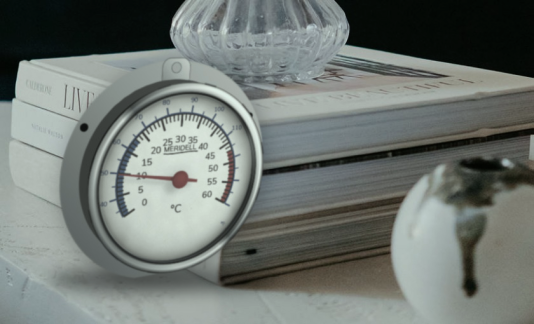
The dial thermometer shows 10 (°C)
